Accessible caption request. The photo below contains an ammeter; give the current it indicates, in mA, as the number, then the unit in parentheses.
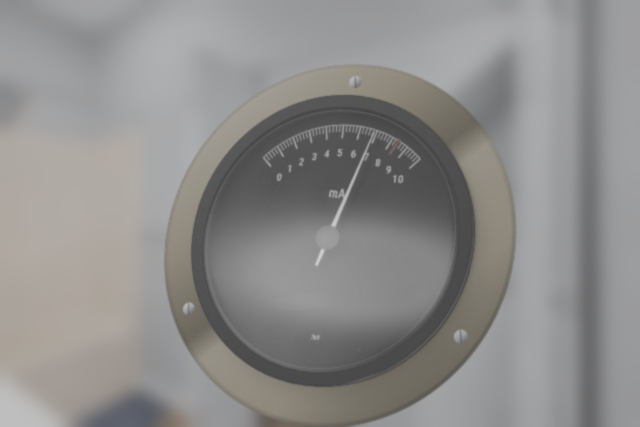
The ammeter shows 7 (mA)
